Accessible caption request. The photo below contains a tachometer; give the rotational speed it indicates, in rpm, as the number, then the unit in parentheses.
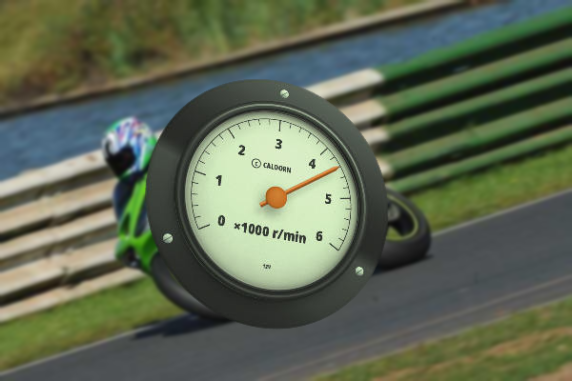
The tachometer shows 4400 (rpm)
